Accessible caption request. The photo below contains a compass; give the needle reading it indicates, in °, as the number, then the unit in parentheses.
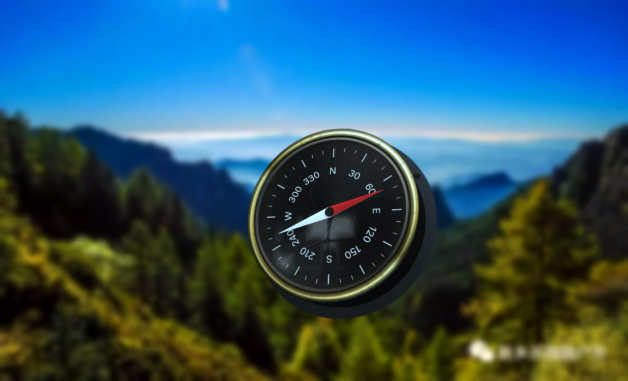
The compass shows 70 (°)
